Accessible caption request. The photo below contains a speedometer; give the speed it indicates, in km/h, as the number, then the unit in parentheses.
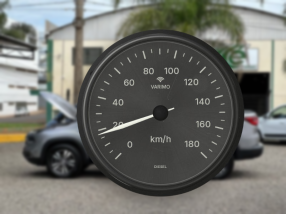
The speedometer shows 17.5 (km/h)
